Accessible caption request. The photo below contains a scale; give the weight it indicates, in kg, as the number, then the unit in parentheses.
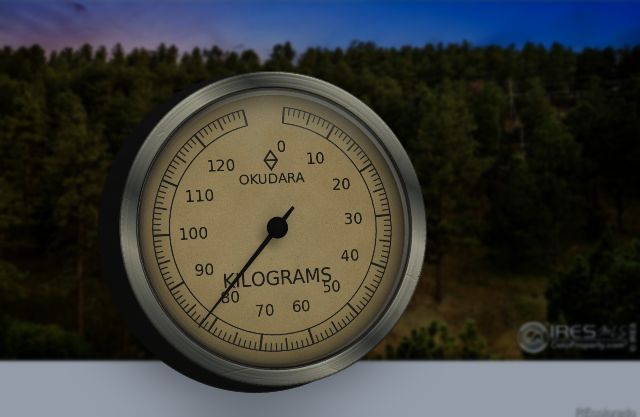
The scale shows 82 (kg)
